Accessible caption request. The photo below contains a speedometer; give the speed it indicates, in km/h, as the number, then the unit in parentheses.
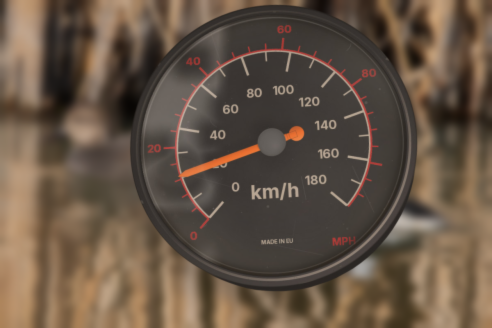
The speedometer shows 20 (km/h)
